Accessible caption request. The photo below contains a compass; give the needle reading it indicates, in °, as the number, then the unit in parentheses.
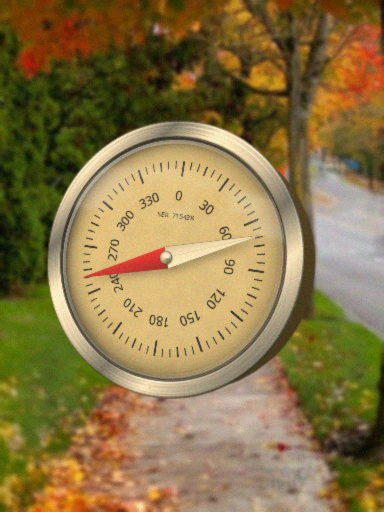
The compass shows 250 (°)
